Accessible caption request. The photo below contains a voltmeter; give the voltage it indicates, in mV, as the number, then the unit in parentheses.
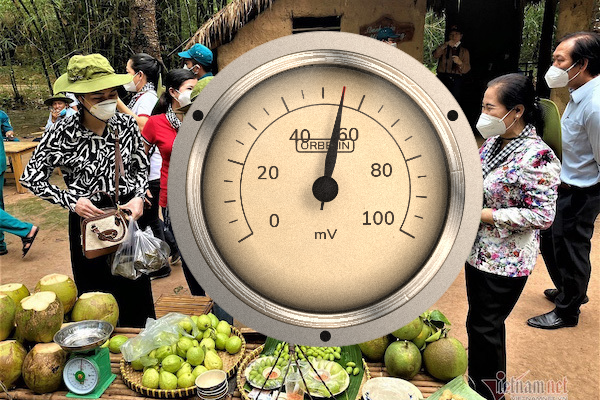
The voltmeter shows 55 (mV)
